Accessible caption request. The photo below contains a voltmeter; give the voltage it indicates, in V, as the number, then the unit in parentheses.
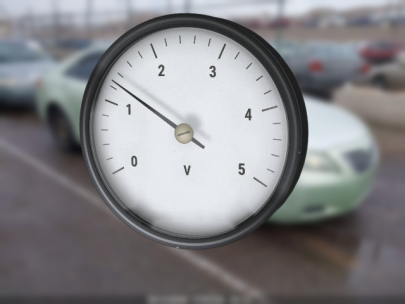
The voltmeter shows 1.3 (V)
